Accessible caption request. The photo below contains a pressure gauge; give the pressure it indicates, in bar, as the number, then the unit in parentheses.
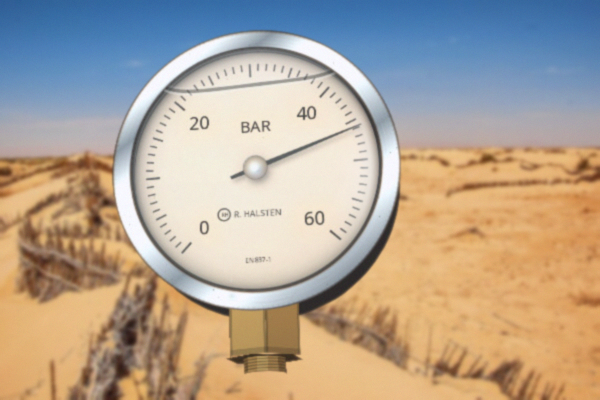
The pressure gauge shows 46 (bar)
